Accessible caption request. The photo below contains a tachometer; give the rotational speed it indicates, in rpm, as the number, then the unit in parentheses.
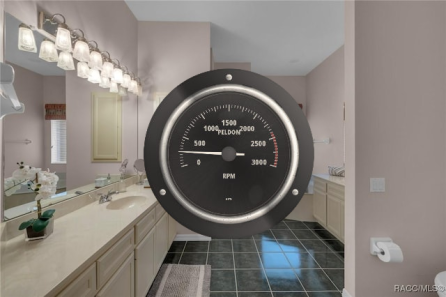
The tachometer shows 250 (rpm)
